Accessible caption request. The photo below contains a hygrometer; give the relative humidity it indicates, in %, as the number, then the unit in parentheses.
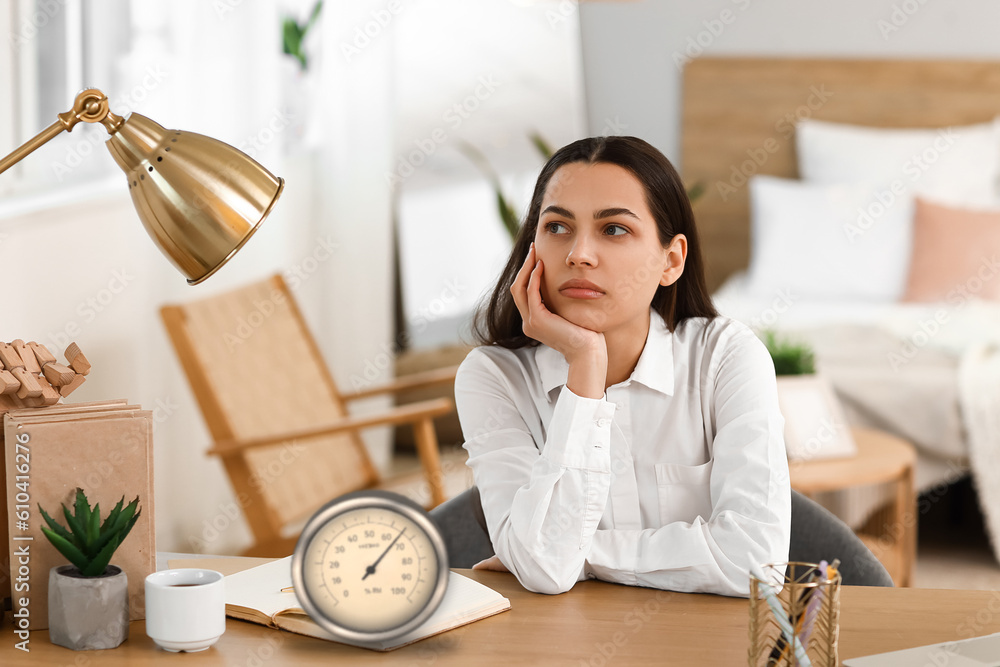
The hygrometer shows 65 (%)
